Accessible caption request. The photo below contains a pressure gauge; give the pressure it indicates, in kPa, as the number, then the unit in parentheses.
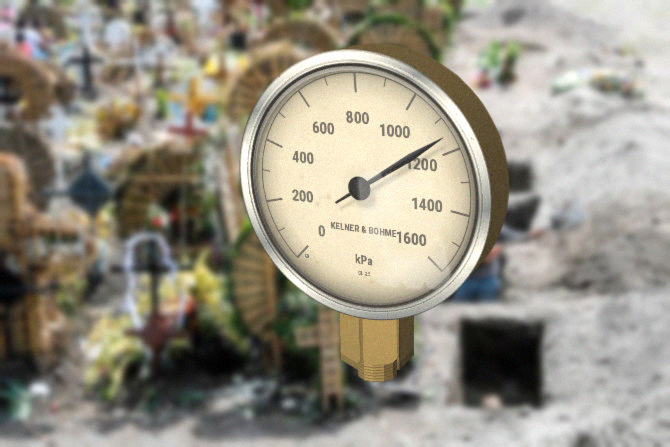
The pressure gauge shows 1150 (kPa)
